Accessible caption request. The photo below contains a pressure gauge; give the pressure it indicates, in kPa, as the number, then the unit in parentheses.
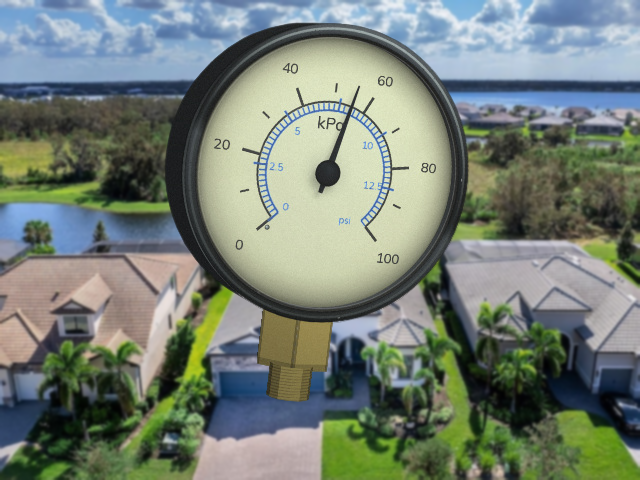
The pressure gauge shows 55 (kPa)
